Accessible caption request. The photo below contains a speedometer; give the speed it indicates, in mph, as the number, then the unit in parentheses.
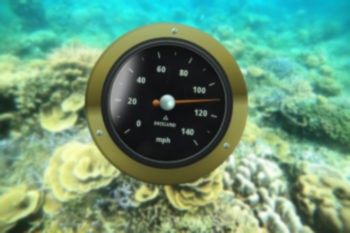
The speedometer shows 110 (mph)
